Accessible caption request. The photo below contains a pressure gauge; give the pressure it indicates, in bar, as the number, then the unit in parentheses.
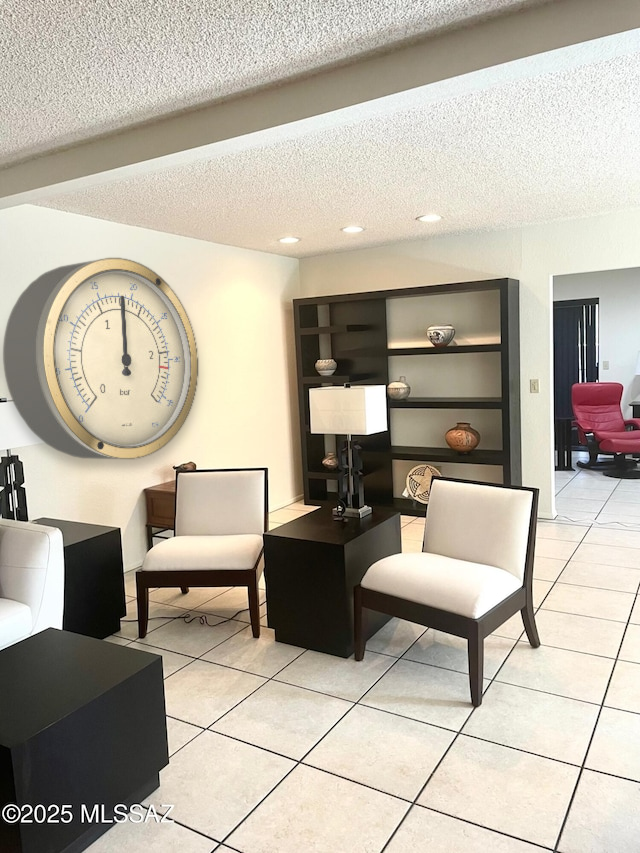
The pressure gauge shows 1.25 (bar)
